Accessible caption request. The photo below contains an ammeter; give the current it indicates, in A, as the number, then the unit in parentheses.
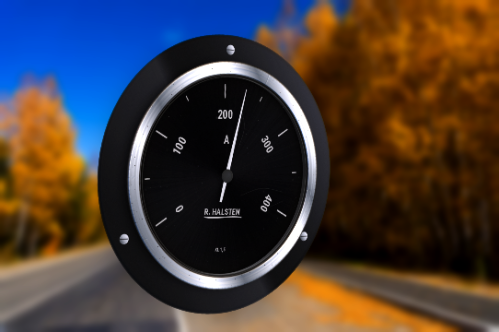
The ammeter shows 225 (A)
